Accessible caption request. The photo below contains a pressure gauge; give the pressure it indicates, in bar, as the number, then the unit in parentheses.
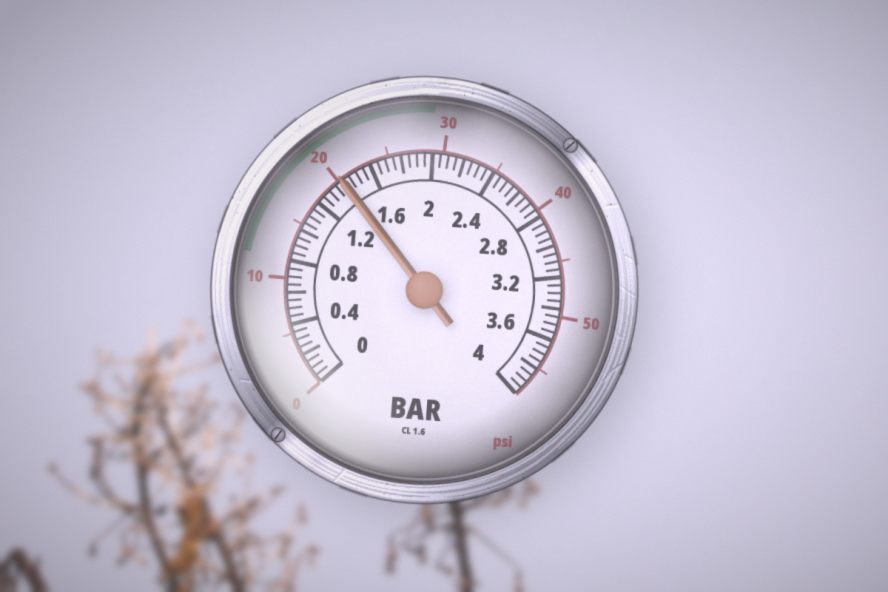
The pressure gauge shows 1.4 (bar)
